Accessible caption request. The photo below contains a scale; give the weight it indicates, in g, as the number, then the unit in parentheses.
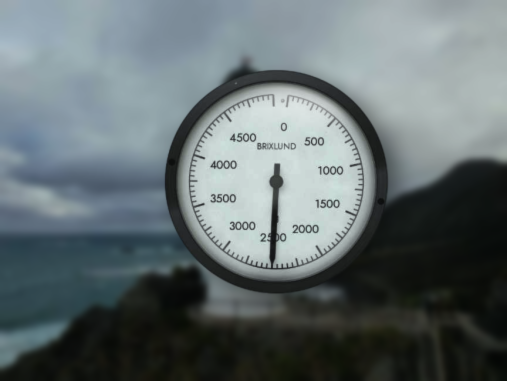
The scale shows 2500 (g)
